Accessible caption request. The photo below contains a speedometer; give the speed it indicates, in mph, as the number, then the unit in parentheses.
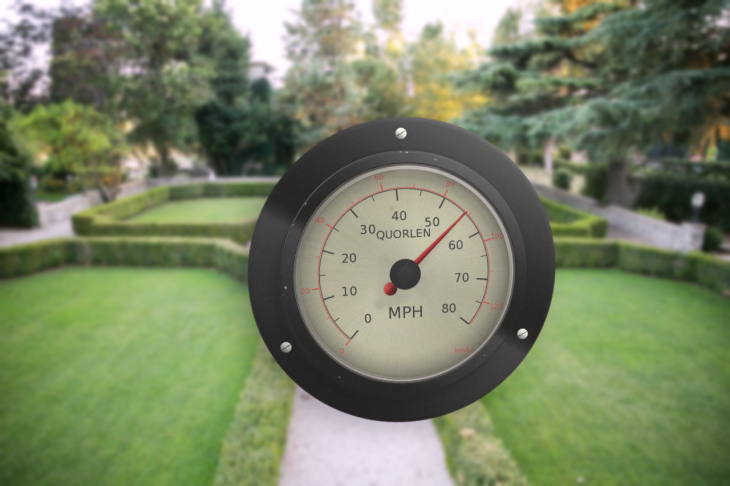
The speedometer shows 55 (mph)
